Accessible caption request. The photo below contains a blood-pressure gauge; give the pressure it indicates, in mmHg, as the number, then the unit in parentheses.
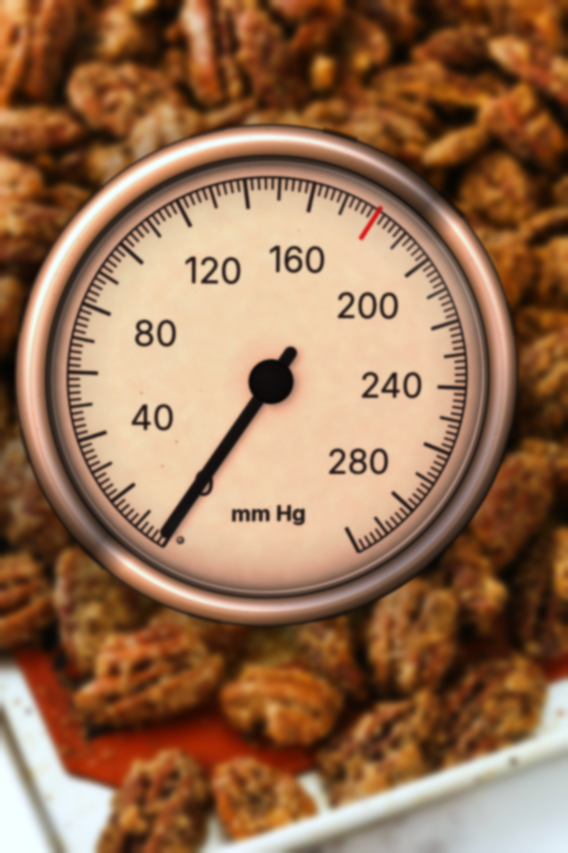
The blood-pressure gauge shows 2 (mmHg)
